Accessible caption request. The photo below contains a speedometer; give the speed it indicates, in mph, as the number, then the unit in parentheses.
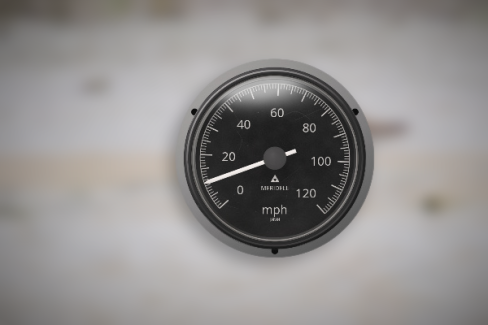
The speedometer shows 10 (mph)
